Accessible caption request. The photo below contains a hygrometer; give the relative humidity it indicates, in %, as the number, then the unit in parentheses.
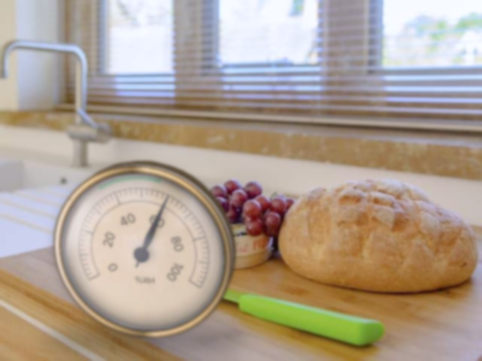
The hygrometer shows 60 (%)
